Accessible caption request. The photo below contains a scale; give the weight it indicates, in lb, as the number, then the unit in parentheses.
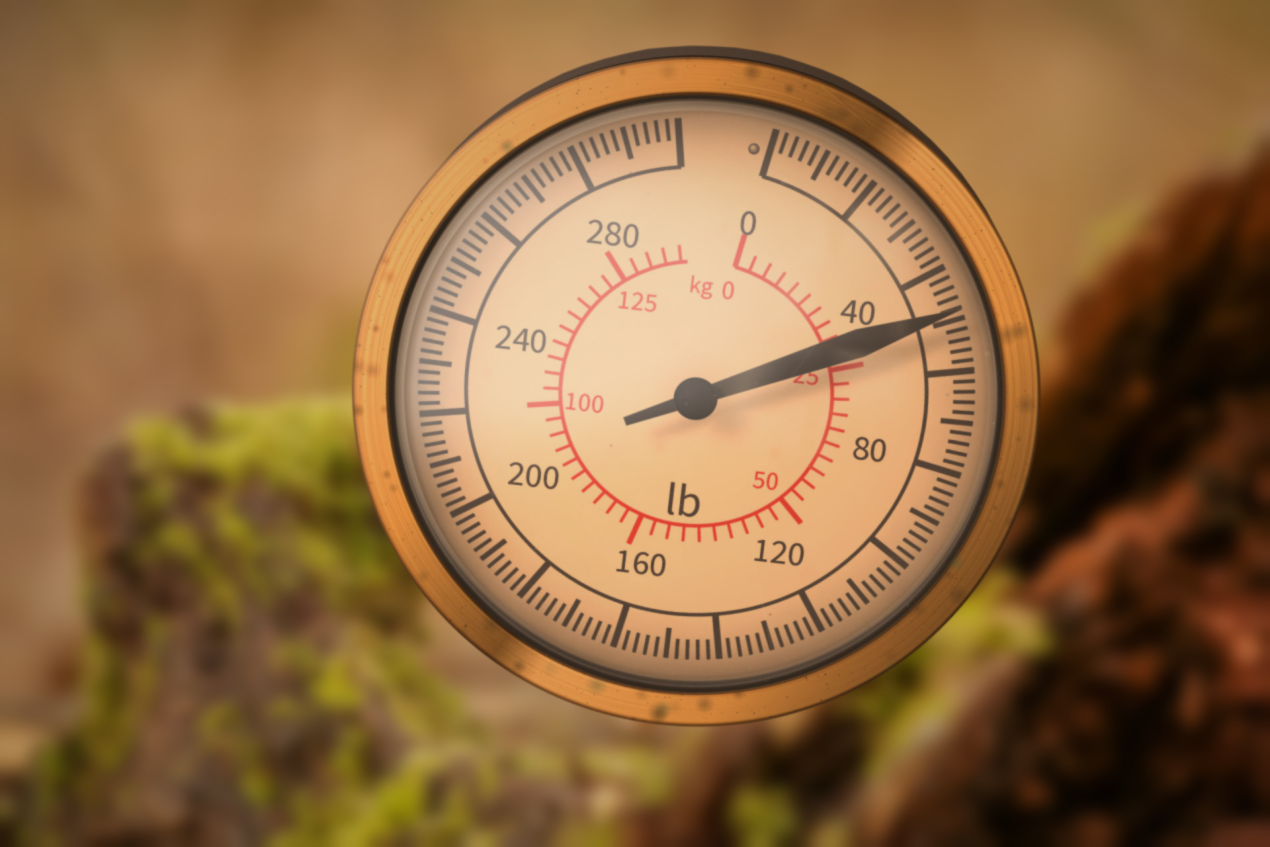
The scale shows 48 (lb)
